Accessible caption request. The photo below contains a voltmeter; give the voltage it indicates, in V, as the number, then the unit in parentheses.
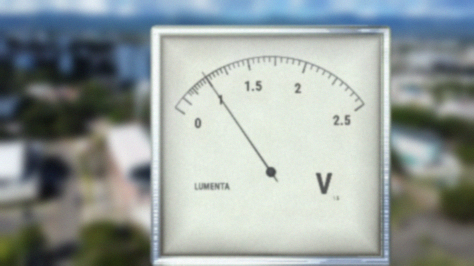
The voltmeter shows 1 (V)
